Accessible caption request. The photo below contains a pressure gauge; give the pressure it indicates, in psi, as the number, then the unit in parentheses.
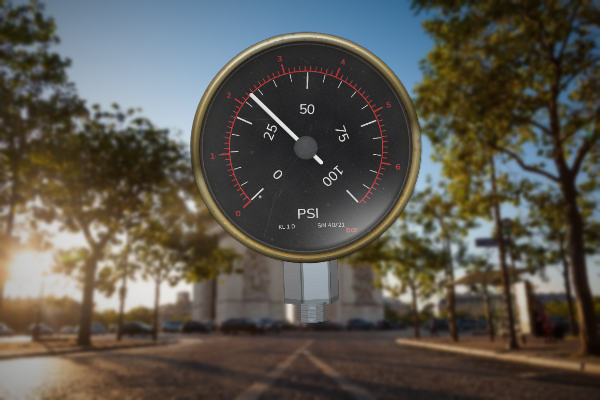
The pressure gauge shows 32.5 (psi)
